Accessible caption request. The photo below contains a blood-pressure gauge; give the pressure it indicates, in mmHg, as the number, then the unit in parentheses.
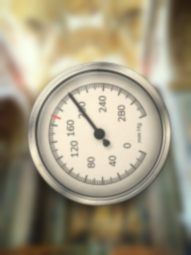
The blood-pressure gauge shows 200 (mmHg)
